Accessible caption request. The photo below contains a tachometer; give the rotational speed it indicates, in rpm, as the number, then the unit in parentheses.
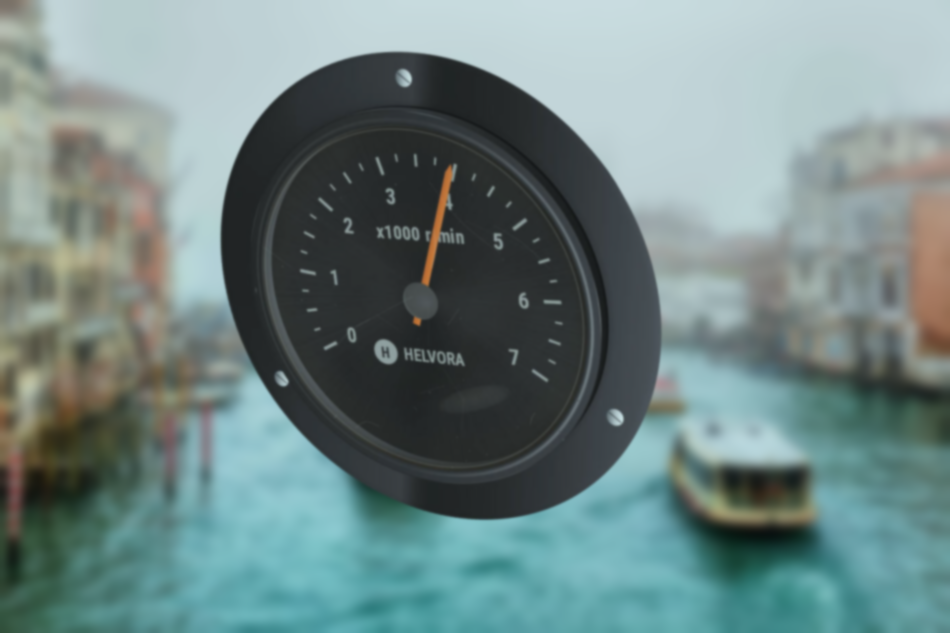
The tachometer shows 4000 (rpm)
